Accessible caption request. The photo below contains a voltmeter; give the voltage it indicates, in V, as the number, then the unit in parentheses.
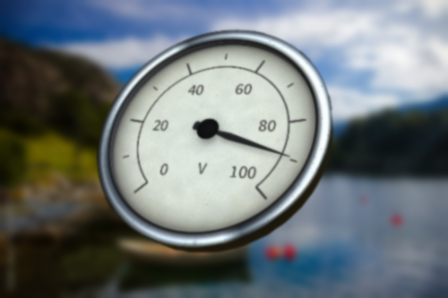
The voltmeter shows 90 (V)
